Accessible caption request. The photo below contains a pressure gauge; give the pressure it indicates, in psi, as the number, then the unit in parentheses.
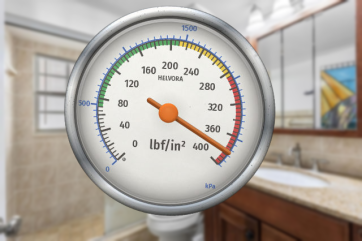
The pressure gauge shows 380 (psi)
